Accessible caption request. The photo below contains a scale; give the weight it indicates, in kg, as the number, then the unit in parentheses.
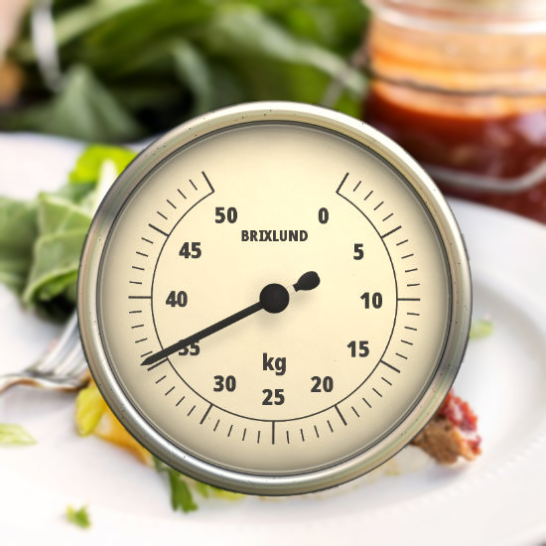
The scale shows 35.5 (kg)
